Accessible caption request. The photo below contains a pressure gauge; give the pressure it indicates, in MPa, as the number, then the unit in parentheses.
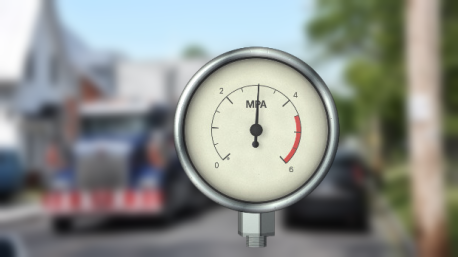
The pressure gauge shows 3 (MPa)
